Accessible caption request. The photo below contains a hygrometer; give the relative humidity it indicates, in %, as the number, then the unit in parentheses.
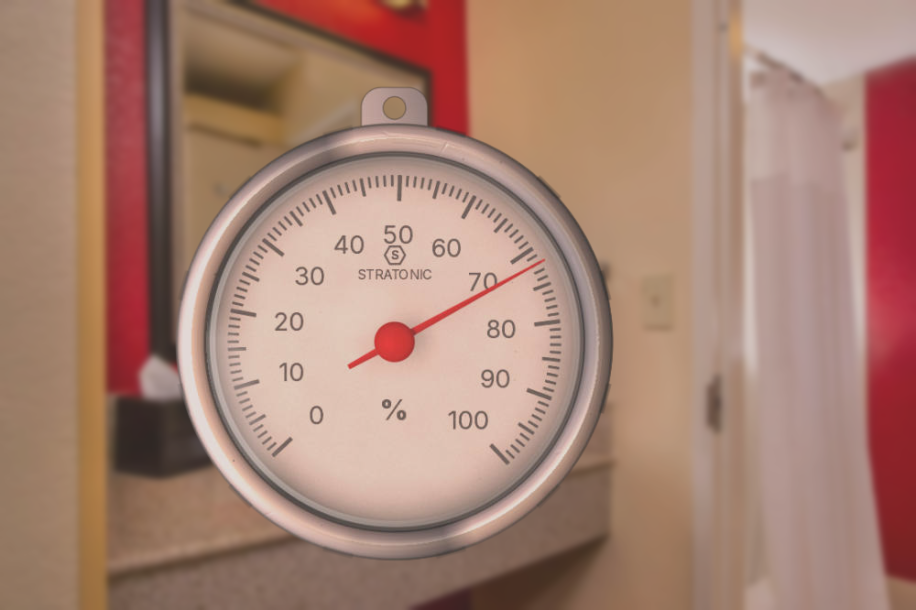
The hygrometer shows 72 (%)
